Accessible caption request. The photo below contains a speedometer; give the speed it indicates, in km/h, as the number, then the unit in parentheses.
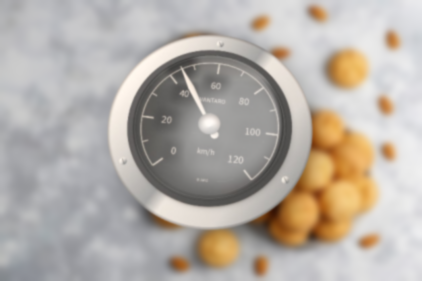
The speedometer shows 45 (km/h)
